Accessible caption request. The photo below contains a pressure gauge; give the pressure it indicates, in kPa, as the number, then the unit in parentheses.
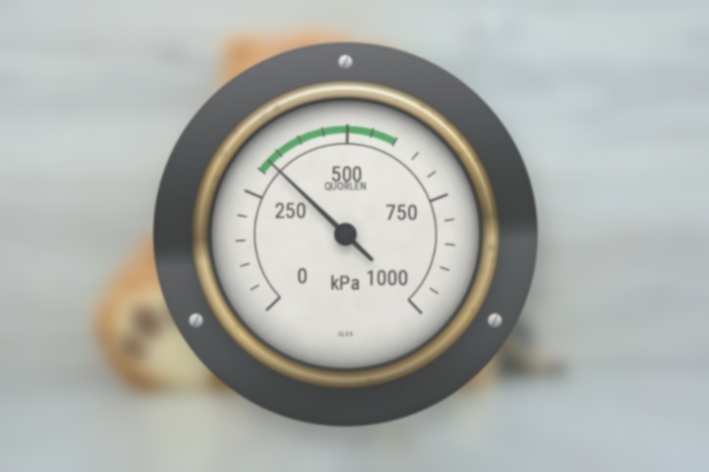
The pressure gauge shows 325 (kPa)
